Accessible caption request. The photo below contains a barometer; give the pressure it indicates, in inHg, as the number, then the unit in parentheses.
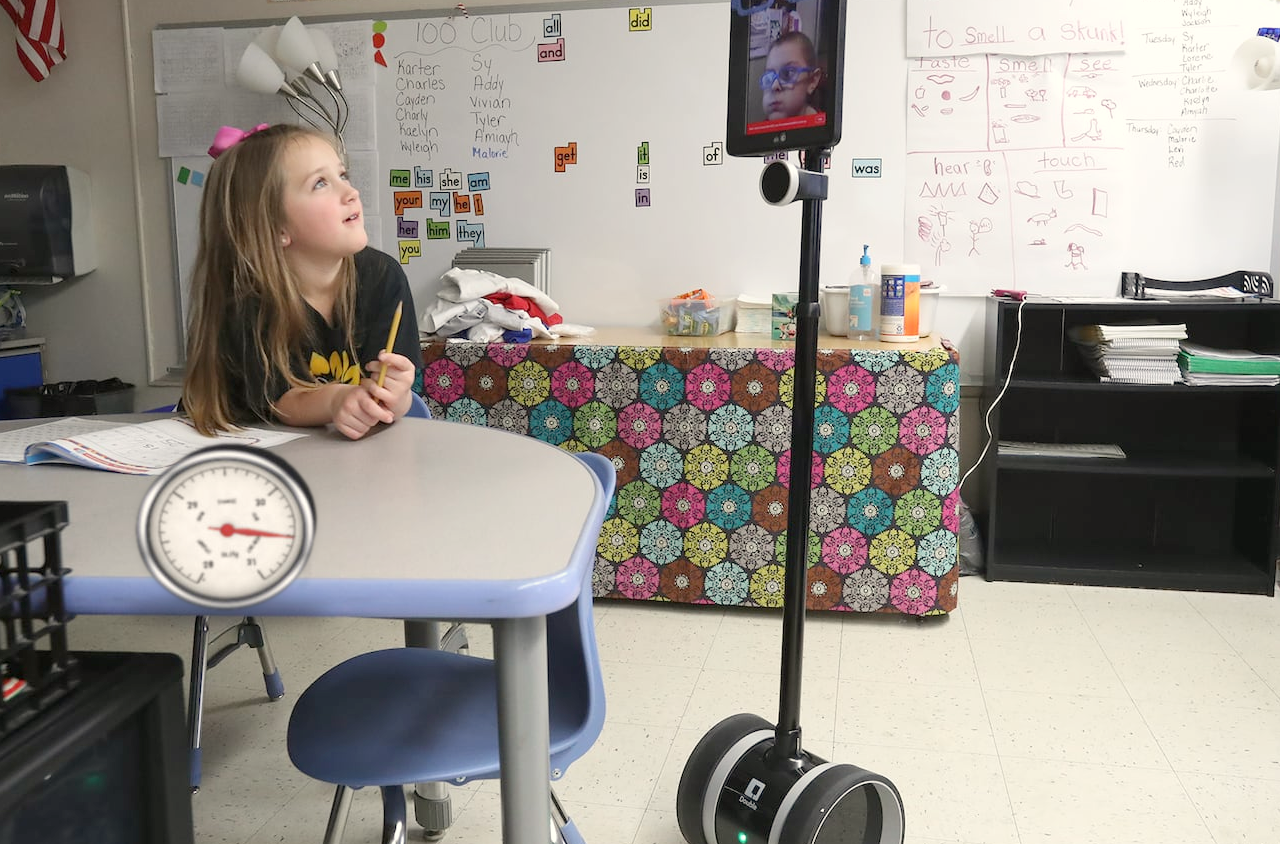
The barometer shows 30.5 (inHg)
